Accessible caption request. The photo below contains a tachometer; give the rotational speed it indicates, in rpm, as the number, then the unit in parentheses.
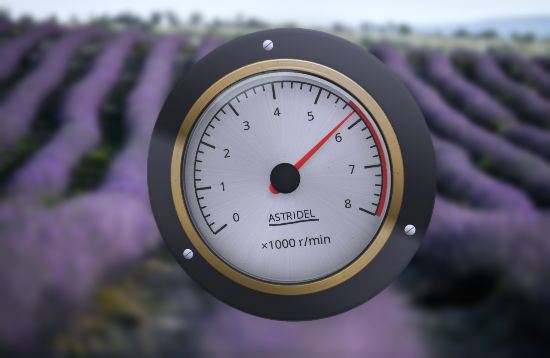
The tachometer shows 5800 (rpm)
